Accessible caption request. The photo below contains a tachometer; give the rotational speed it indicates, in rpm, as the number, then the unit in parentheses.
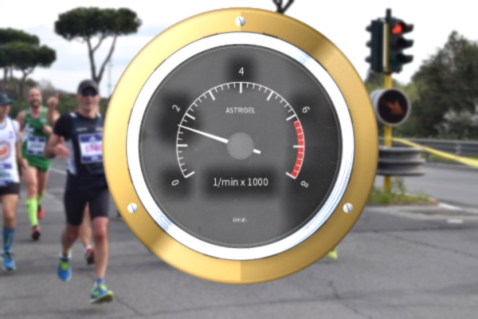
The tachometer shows 1600 (rpm)
